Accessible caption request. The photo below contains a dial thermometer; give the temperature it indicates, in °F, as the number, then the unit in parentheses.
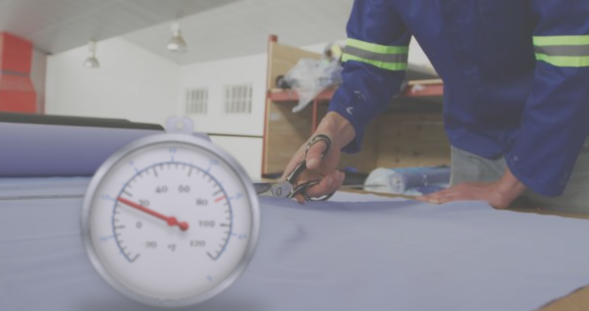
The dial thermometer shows 16 (°F)
